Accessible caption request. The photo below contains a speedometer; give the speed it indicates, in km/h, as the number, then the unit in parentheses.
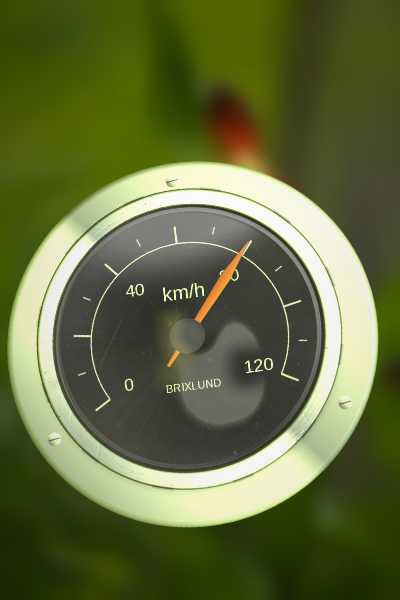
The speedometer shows 80 (km/h)
